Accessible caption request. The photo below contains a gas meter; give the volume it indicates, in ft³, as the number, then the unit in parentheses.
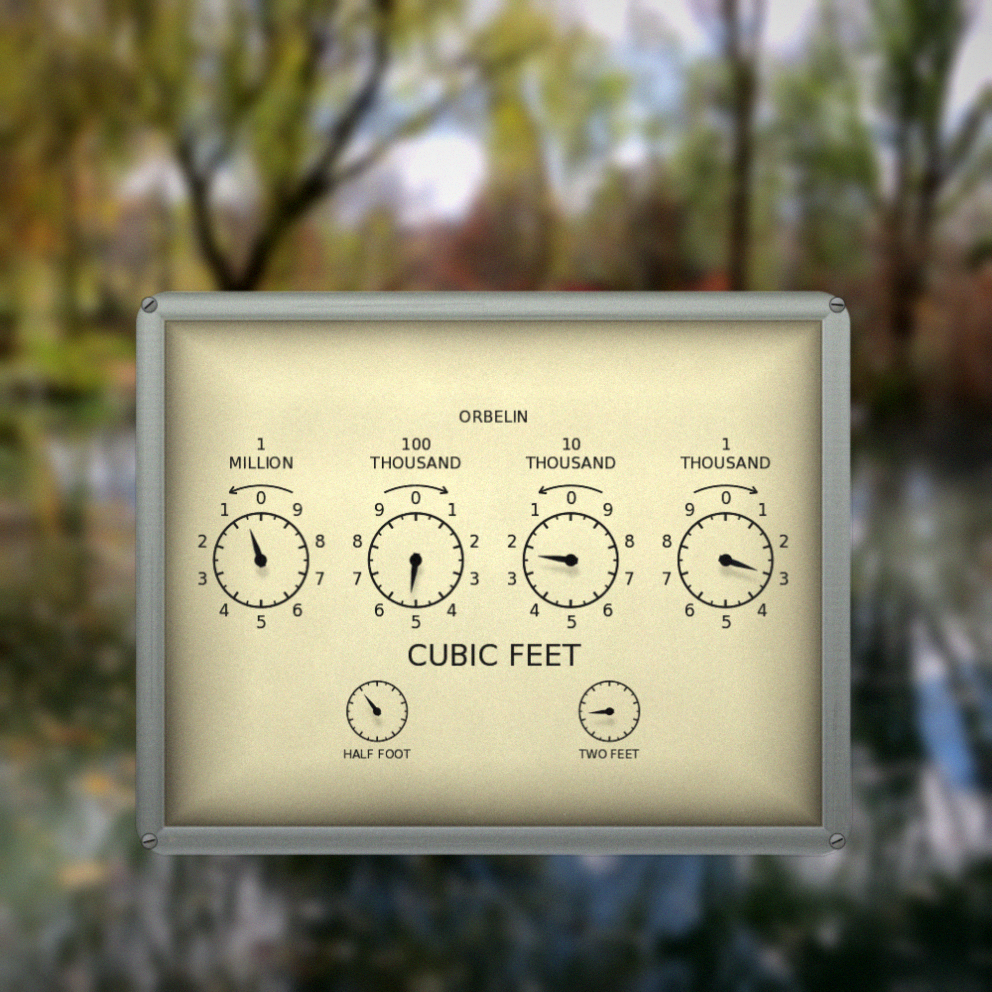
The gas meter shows 52300 (ft³)
